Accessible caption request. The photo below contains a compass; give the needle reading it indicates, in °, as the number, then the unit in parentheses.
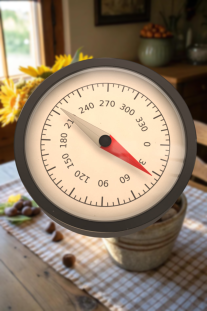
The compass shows 35 (°)
